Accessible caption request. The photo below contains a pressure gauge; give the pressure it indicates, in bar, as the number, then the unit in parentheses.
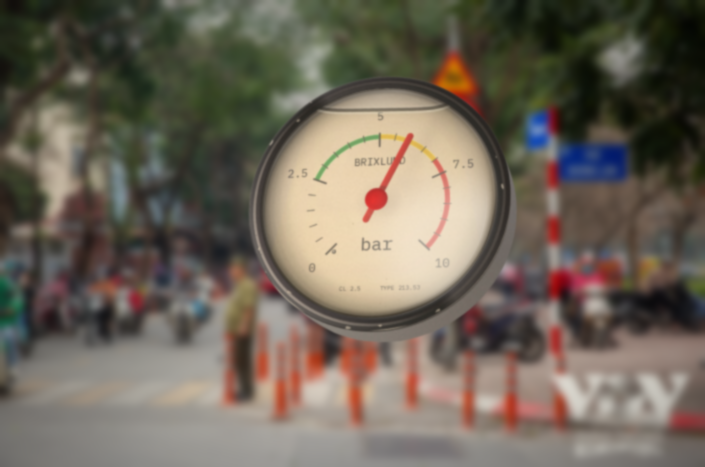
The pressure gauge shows 6 (bar)
